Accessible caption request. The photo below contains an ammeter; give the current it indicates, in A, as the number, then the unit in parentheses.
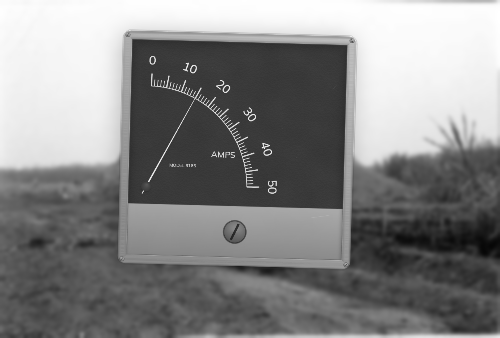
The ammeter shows 15 (A)
